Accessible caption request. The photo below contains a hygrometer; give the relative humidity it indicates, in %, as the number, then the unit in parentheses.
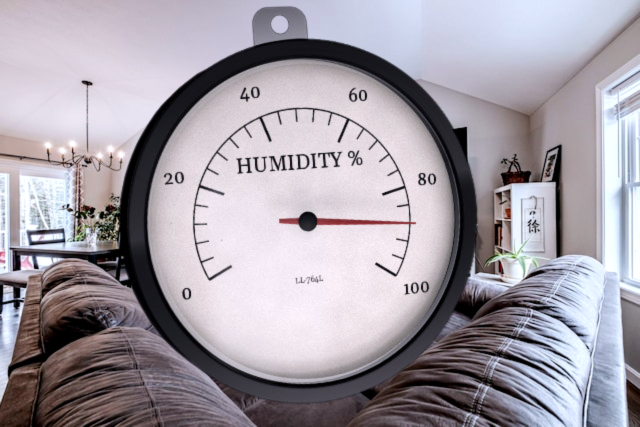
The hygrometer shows 88 (%)
